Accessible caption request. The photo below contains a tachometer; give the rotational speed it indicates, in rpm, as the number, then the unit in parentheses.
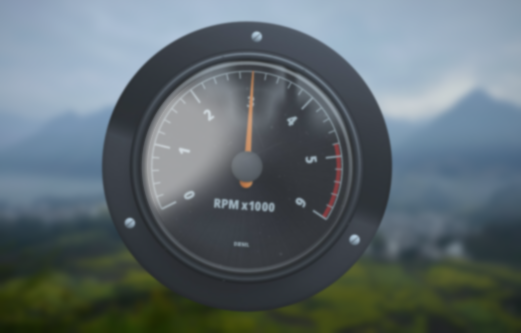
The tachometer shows 3000 (rpm)
